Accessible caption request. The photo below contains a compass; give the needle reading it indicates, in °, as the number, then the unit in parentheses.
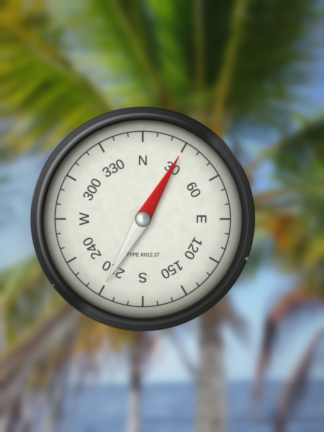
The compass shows 30 (°)
